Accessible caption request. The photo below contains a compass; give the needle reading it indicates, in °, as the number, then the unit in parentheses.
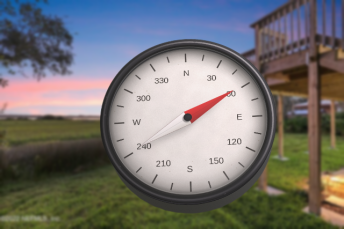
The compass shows 60 (°)
